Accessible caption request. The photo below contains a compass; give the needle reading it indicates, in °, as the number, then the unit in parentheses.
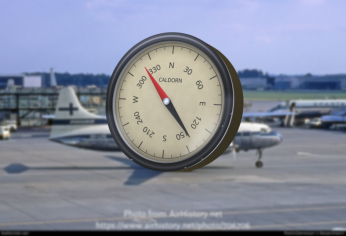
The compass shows 320 (°)
